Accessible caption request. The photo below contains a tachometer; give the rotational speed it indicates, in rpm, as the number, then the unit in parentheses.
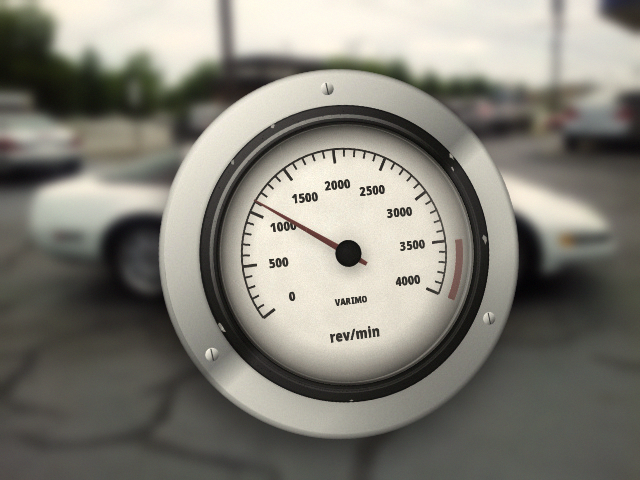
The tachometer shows 1100 (rpm)
